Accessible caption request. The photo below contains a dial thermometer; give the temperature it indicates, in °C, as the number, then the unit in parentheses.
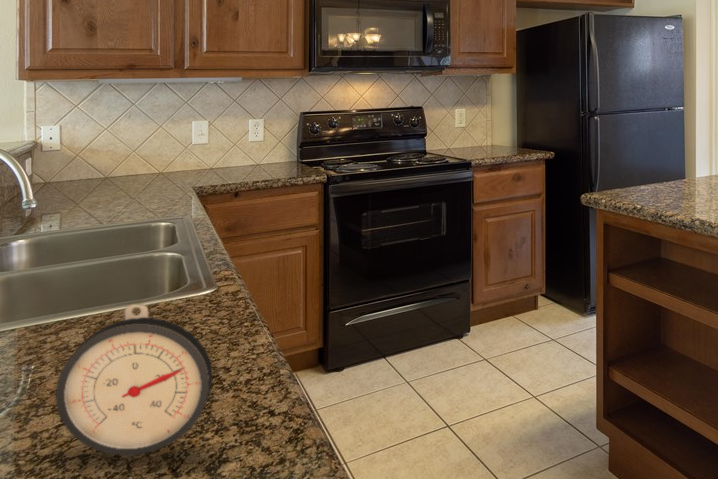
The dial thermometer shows 20 (°C)
